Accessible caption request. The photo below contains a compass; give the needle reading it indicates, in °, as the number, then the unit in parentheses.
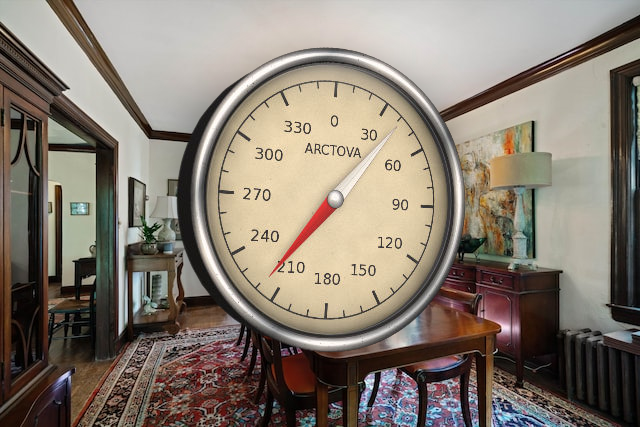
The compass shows 220 (°)
